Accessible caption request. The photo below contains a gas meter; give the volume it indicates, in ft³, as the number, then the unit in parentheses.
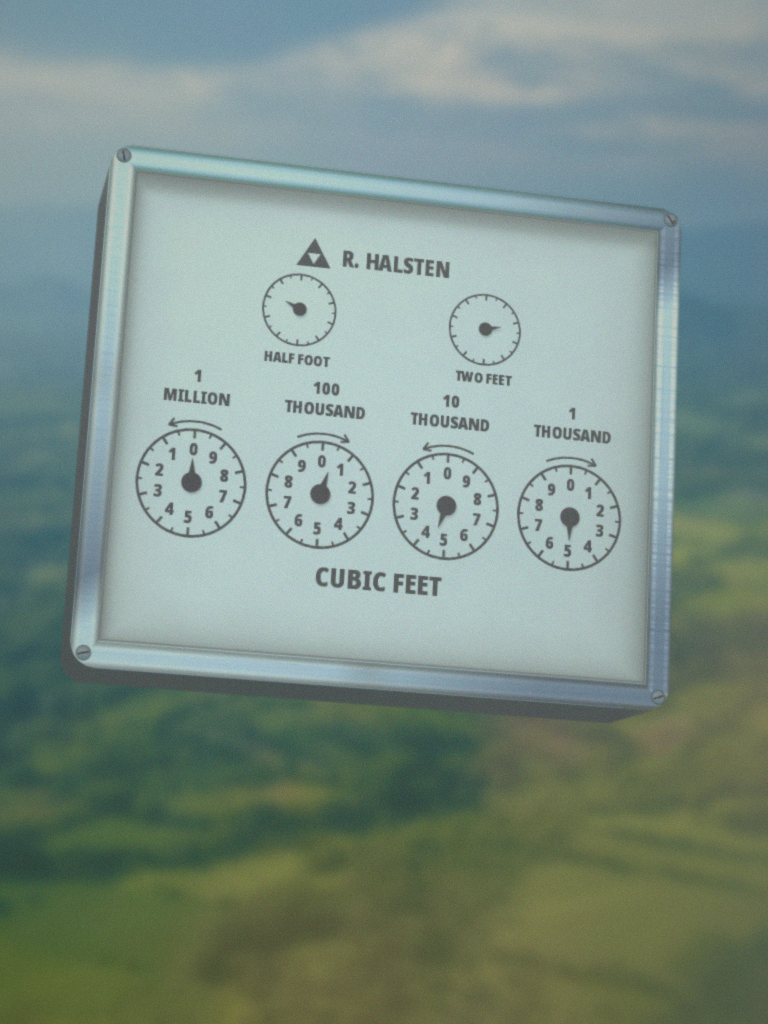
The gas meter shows 4500 (ft³)
